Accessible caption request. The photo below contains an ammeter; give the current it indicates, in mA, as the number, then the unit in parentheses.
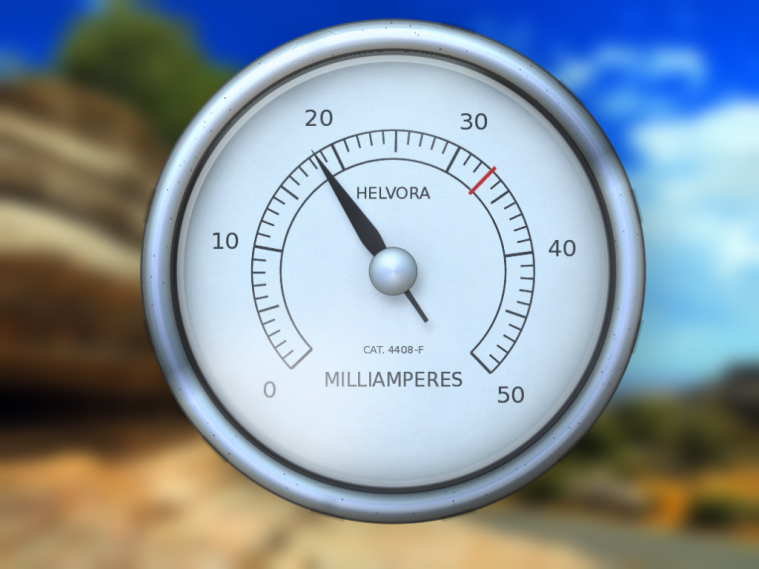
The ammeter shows 18.5 (mA)
